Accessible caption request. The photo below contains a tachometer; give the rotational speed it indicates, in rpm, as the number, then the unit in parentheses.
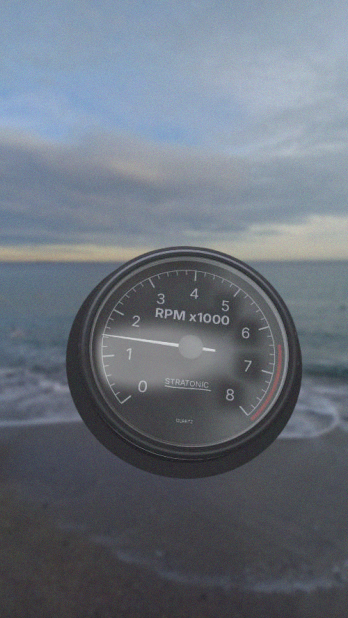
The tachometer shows 1400 (rpm)
